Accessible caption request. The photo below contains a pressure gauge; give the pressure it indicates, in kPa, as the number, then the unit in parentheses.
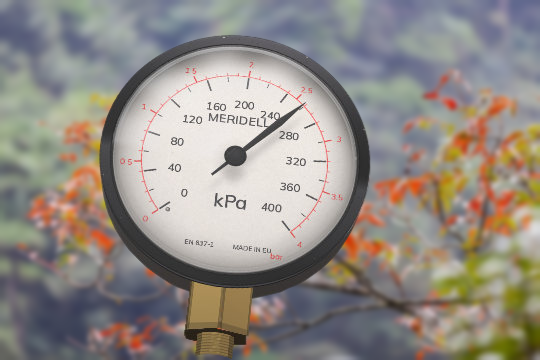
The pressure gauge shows 260 (kPa)
